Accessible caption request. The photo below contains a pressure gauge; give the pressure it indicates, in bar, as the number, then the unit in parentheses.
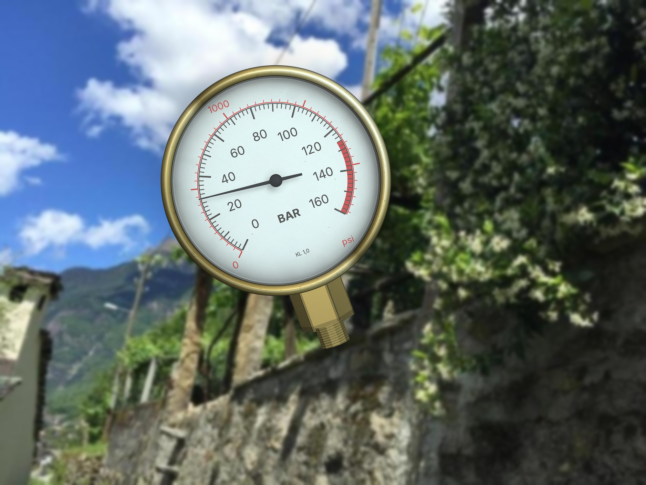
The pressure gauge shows 30 (bar)
